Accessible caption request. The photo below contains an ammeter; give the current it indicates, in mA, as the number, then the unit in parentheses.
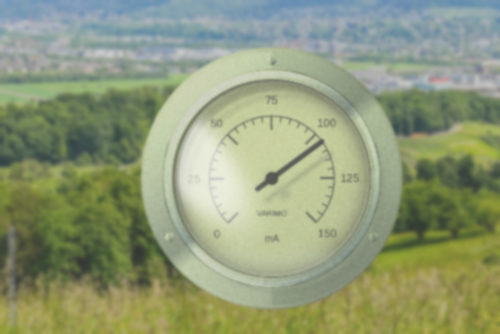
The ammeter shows 105 (mA)
